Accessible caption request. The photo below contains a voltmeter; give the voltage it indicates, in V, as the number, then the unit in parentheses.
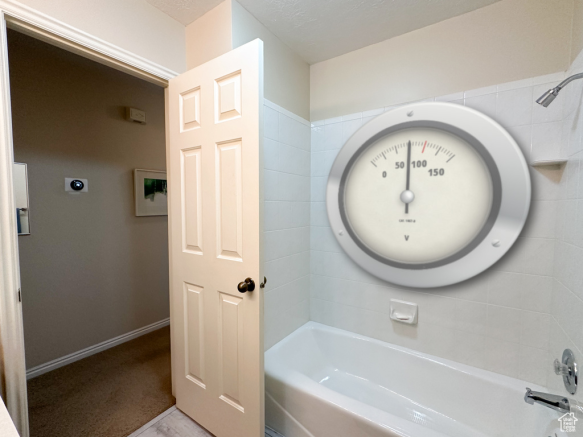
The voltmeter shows 75 (V)
